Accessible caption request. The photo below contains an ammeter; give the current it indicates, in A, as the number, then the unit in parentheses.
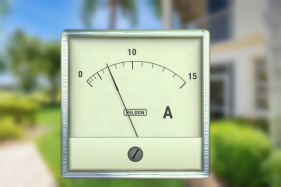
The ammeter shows 7 (A)
